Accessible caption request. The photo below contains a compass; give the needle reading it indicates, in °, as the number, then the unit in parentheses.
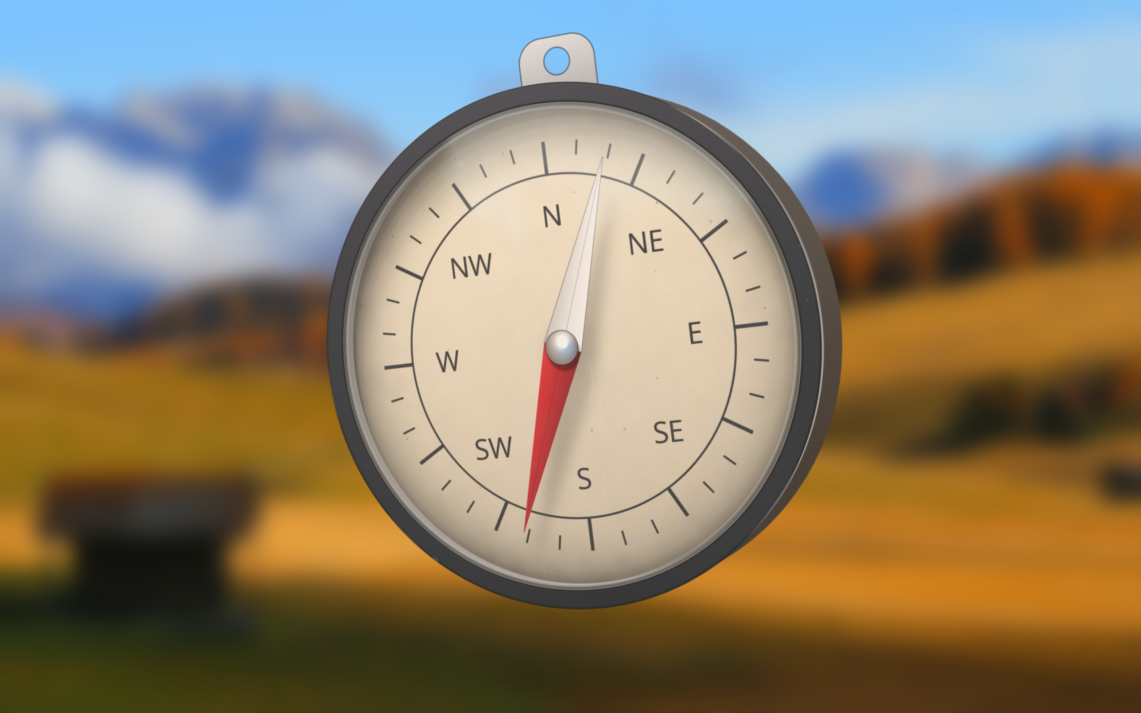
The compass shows 200 (°)
